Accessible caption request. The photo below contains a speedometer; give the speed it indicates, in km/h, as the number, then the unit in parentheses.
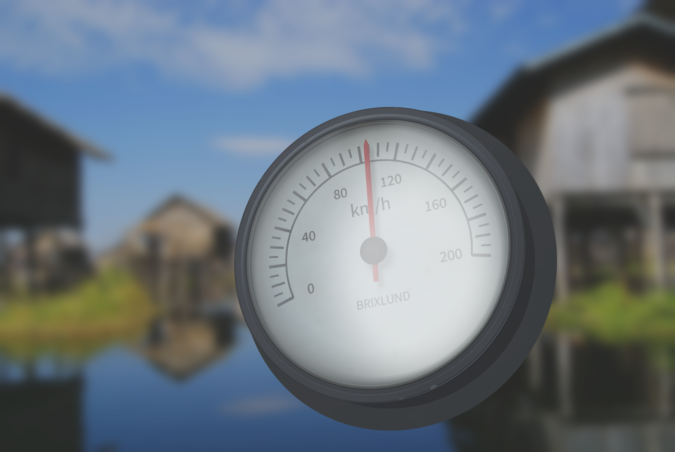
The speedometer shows 105 (km/h)
